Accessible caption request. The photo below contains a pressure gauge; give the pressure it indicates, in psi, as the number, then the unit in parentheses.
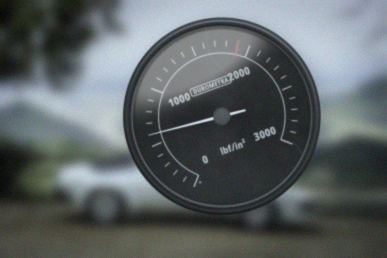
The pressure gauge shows 600 (psi)
